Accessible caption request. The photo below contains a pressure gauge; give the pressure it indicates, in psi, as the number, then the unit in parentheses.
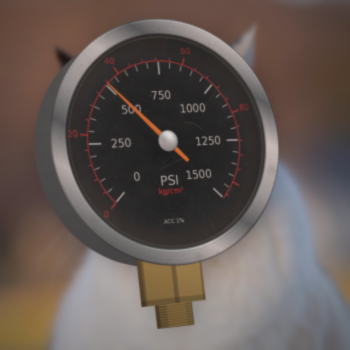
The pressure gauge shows 500 (psi)
